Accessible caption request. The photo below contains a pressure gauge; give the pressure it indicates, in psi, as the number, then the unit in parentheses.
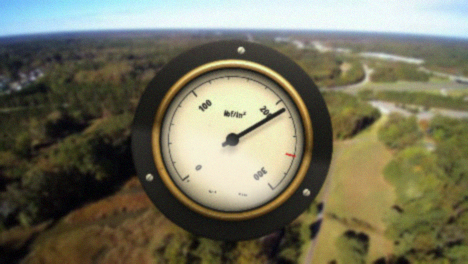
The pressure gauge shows 210 (psi)
